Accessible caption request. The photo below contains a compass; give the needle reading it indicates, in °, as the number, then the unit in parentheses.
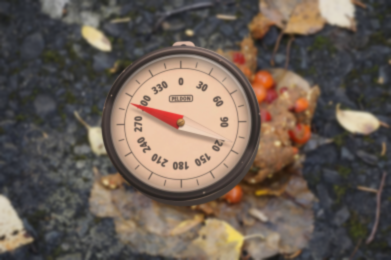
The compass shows 292.5 (°)
